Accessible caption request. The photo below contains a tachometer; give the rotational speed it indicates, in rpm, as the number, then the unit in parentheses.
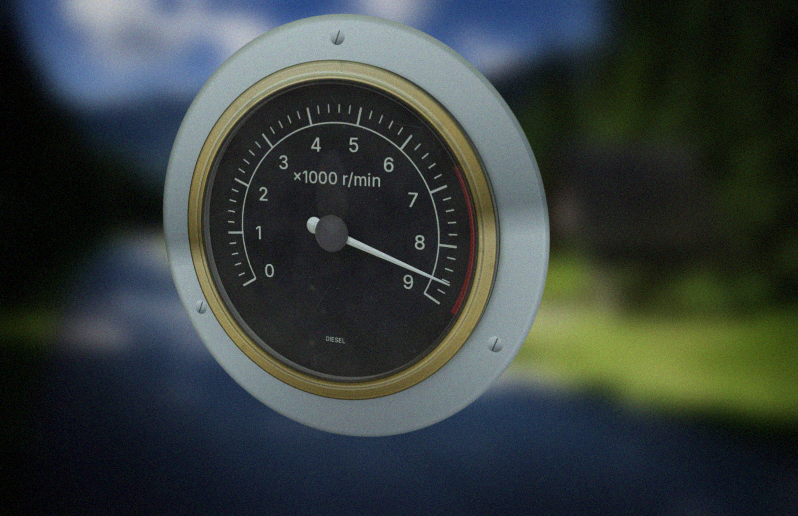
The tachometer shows 8600 (rpm)
